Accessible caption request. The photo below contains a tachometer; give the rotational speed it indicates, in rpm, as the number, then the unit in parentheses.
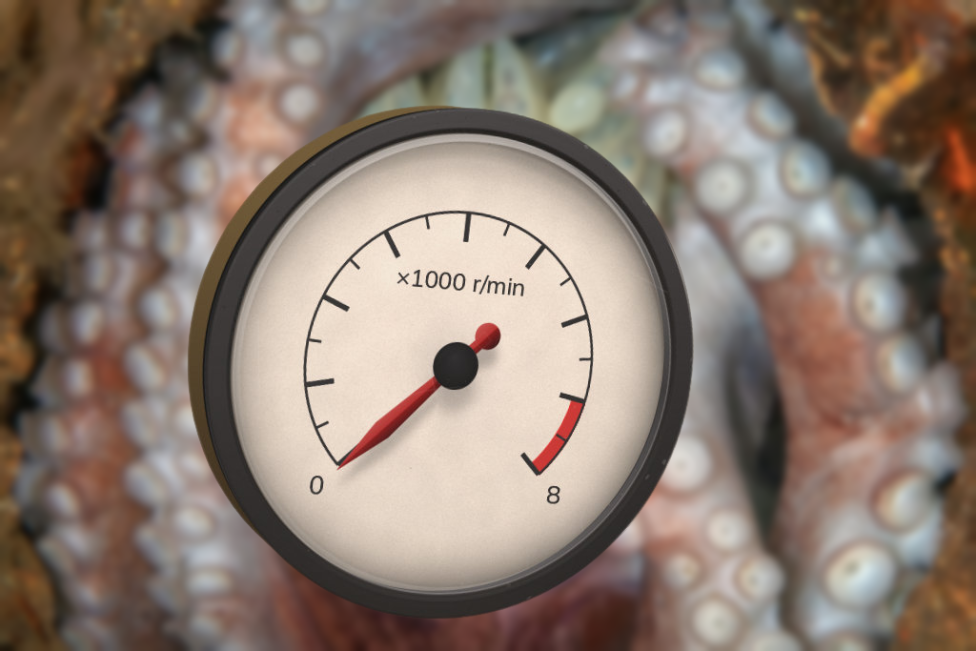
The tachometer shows 0 (rpm)
